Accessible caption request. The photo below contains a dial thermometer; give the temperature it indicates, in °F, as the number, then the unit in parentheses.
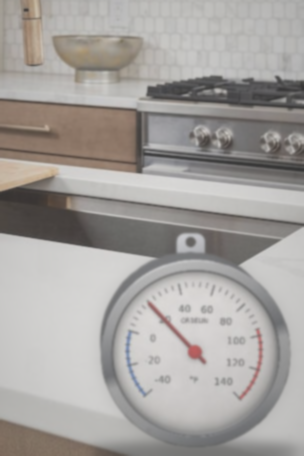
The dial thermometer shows 20 (°F)
